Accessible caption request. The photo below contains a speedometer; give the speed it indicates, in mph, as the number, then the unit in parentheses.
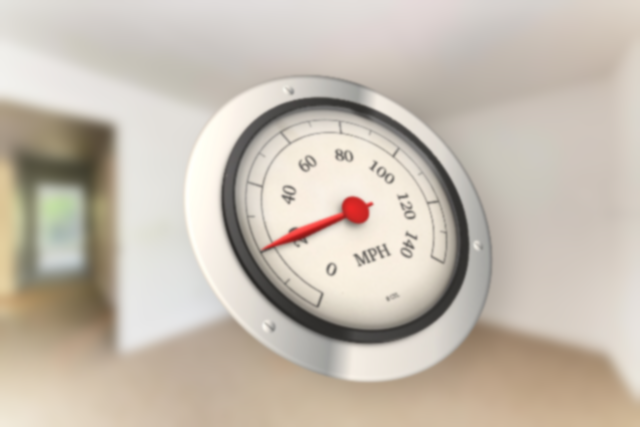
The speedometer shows 20 (mph)
